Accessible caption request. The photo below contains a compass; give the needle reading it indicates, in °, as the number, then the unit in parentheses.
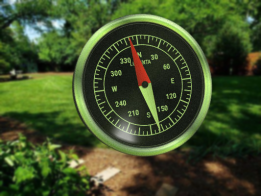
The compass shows 350 (°)
